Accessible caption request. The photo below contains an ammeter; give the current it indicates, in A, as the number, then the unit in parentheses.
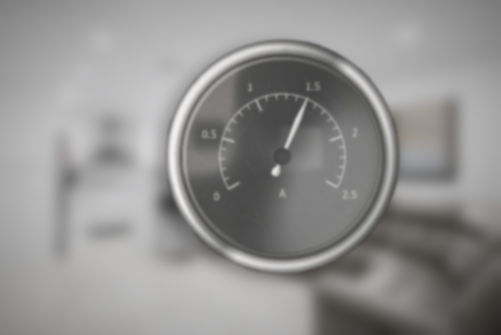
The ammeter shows 1.5 (A)
